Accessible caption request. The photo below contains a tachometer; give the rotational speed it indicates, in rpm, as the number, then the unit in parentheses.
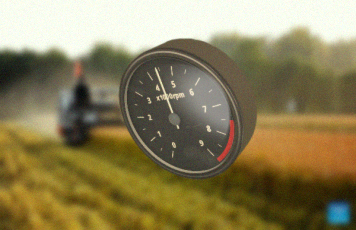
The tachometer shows 4500 (rpm)
